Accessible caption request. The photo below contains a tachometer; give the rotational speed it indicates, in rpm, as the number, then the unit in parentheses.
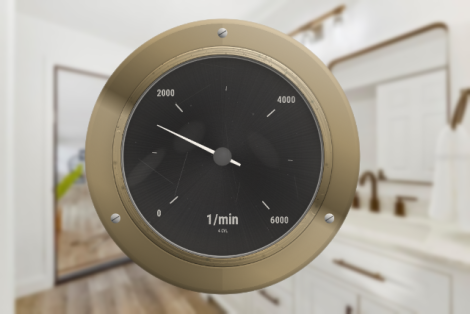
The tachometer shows 1500 (rpm)
